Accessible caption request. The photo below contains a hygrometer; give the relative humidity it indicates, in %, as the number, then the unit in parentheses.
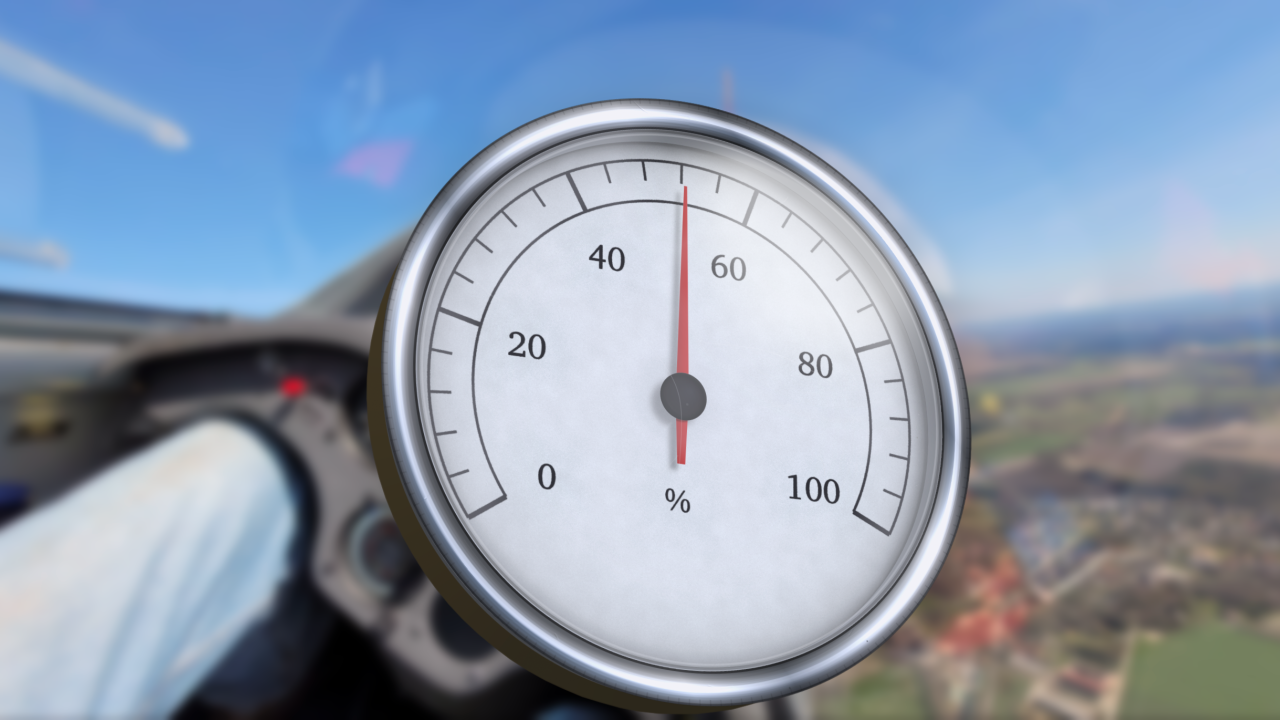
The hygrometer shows 52 (%)
